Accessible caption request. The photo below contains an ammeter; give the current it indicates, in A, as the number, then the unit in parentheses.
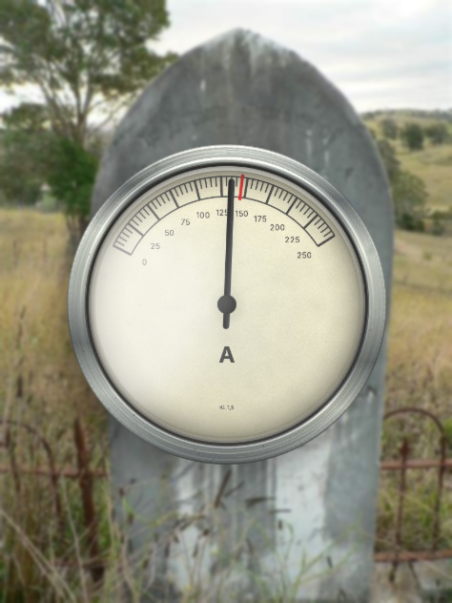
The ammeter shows 135 (A)
